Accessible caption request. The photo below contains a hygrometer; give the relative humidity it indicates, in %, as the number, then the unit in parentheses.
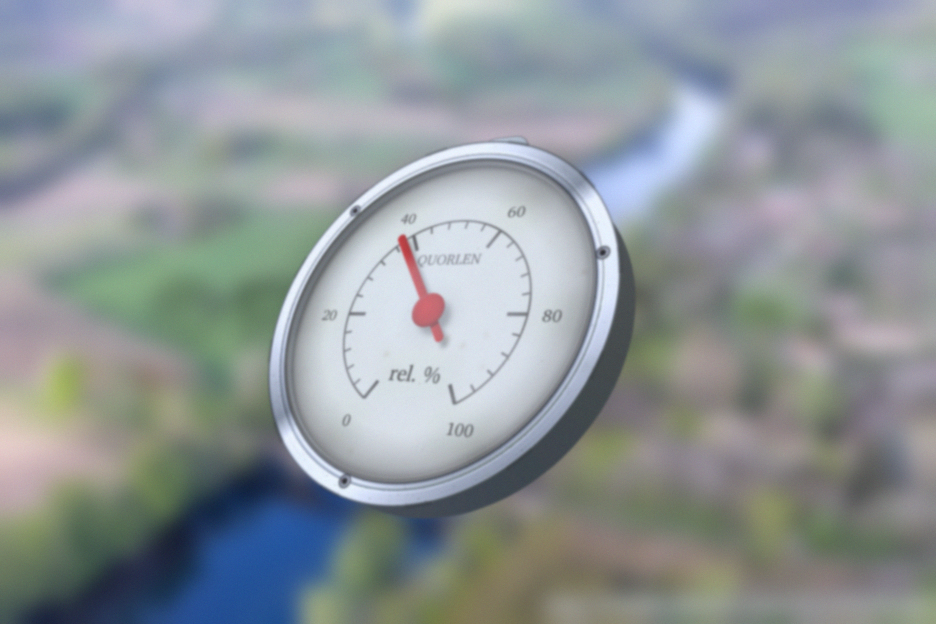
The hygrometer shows 38 (%)
